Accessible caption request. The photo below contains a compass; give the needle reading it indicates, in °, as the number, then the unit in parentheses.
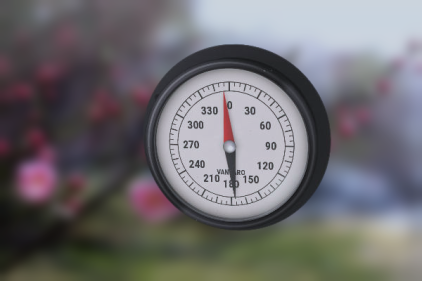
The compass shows 355 (°)
